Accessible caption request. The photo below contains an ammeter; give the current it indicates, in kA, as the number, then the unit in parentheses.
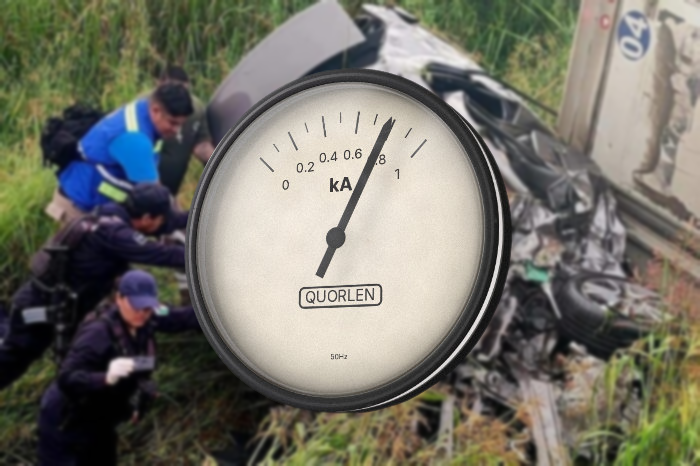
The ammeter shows 0.8 (kA)
